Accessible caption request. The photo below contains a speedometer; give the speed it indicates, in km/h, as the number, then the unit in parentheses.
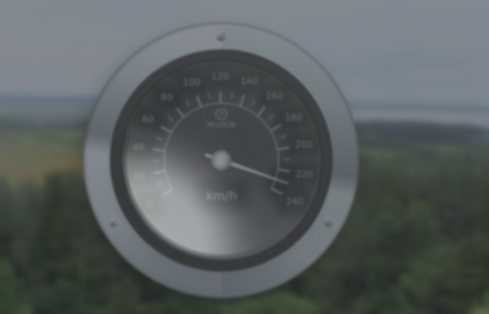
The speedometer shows 230 (km/h)
